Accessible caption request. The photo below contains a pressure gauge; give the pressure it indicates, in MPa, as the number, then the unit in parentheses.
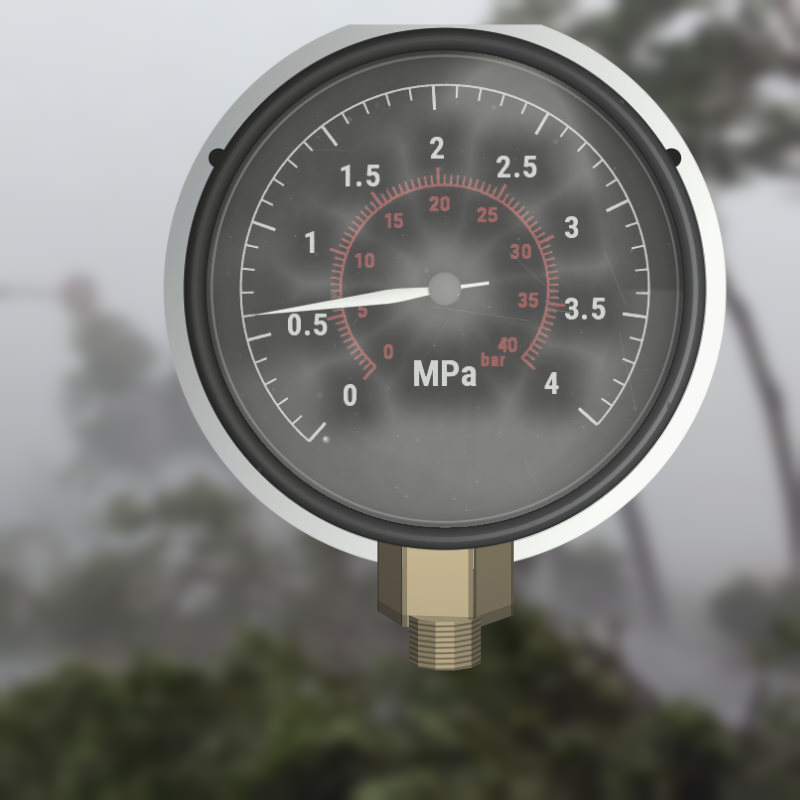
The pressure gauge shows 0.6 (MPa)
